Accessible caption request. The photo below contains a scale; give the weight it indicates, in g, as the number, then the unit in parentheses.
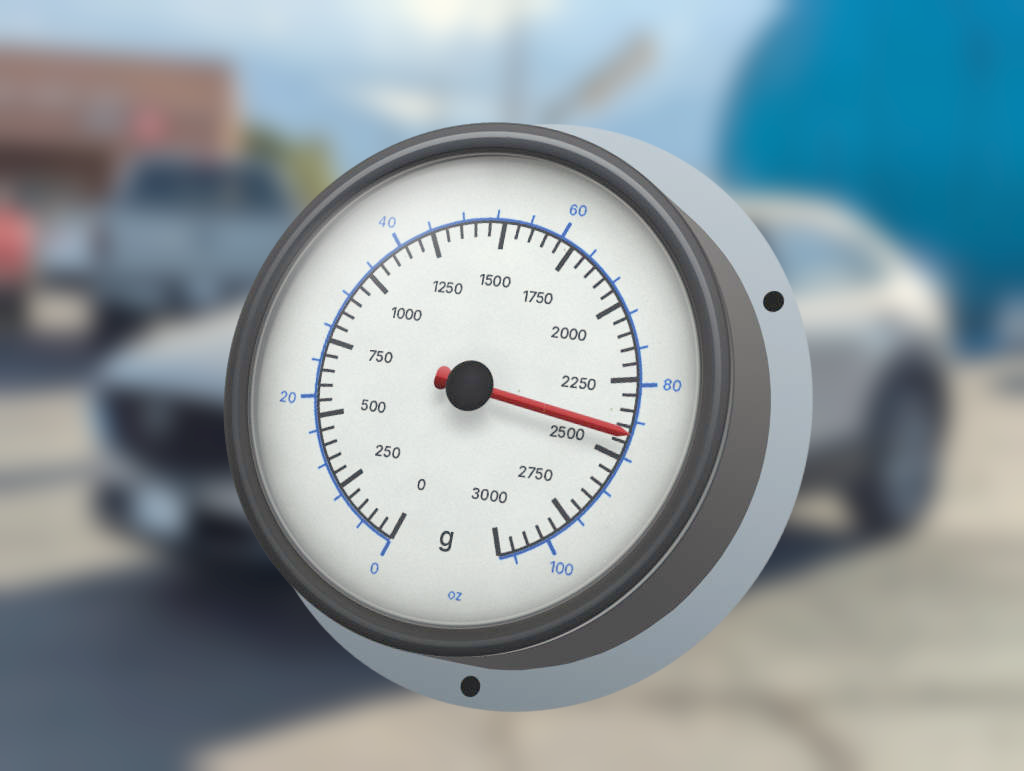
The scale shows 2425 (g)
